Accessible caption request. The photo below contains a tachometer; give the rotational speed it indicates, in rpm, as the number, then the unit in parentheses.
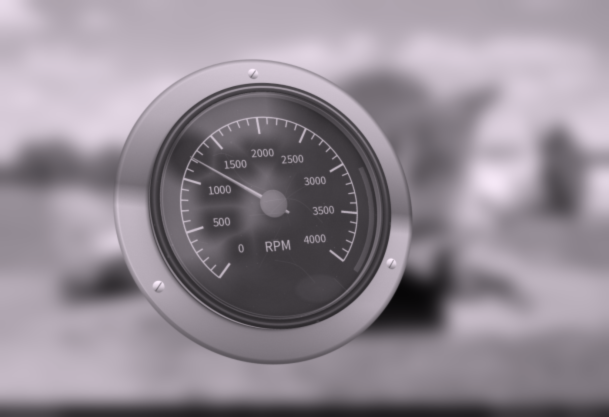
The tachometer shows 1200 (rpm)
